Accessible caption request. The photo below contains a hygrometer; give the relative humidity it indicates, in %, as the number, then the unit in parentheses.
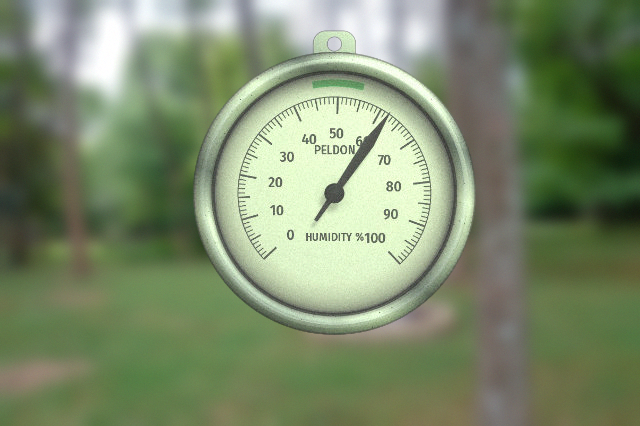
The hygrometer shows 62 (%)
